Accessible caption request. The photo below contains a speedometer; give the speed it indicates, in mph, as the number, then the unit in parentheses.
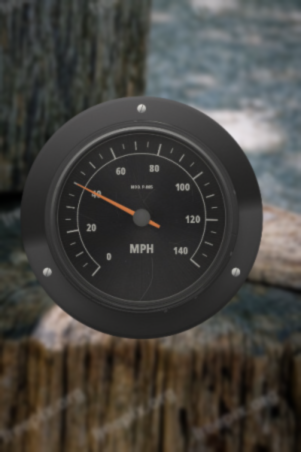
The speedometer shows 40 (mph)
